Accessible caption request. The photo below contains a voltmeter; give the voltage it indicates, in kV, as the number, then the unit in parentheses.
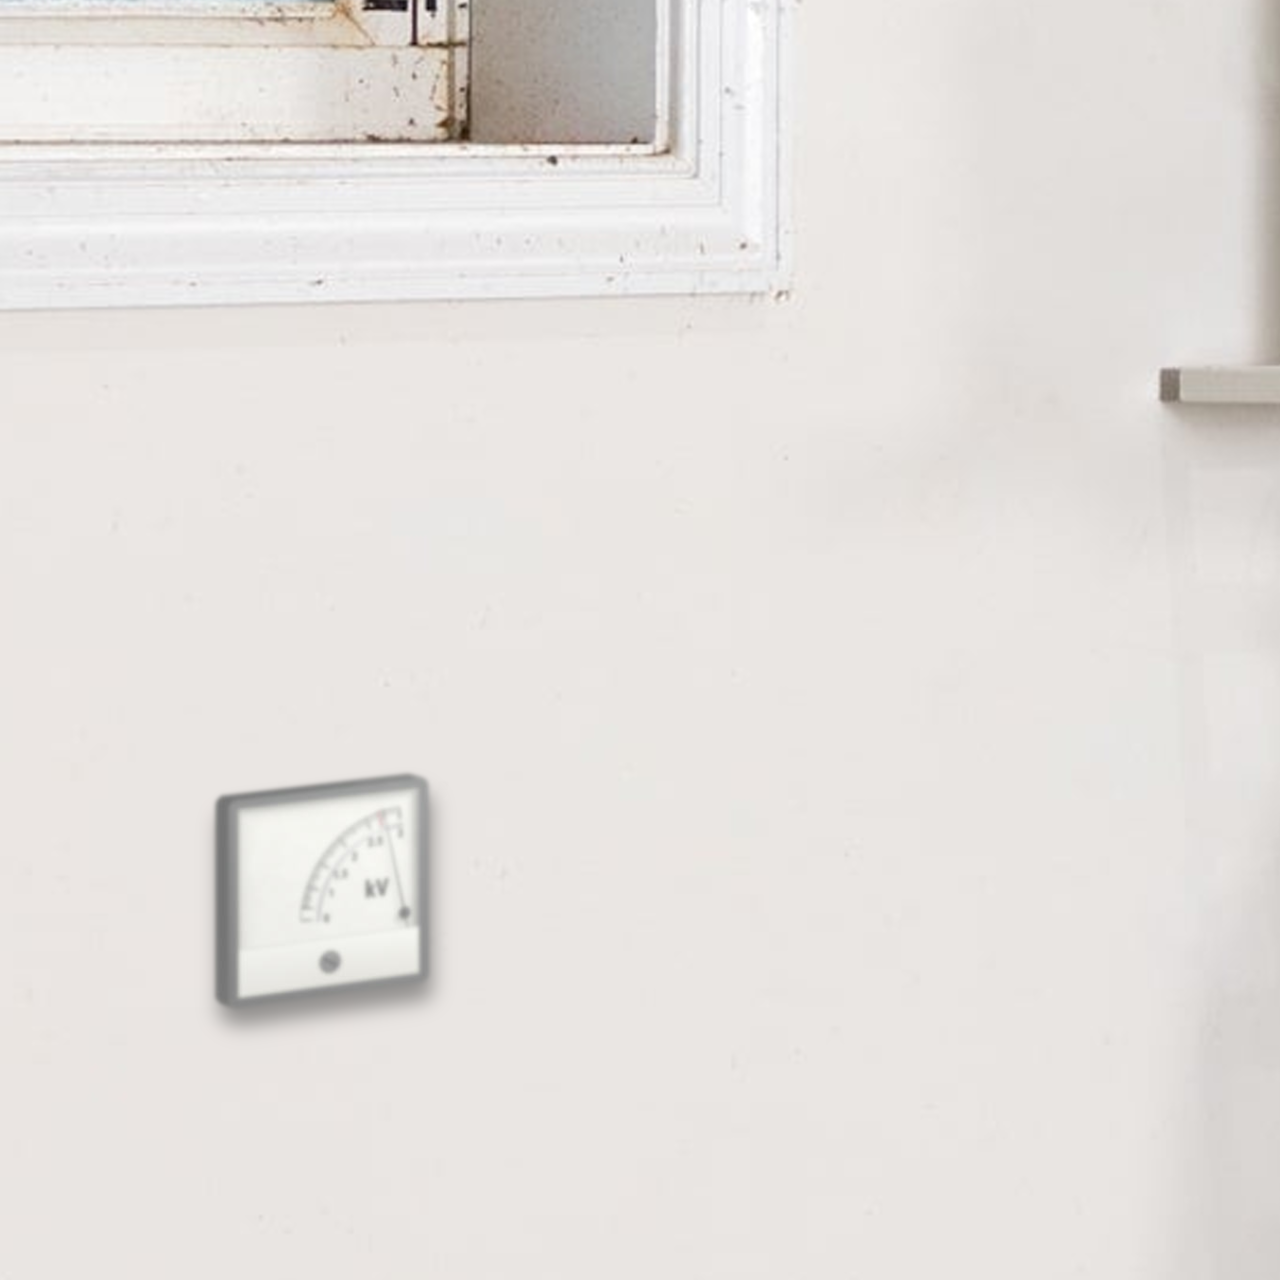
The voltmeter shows 2.75 (kV)
